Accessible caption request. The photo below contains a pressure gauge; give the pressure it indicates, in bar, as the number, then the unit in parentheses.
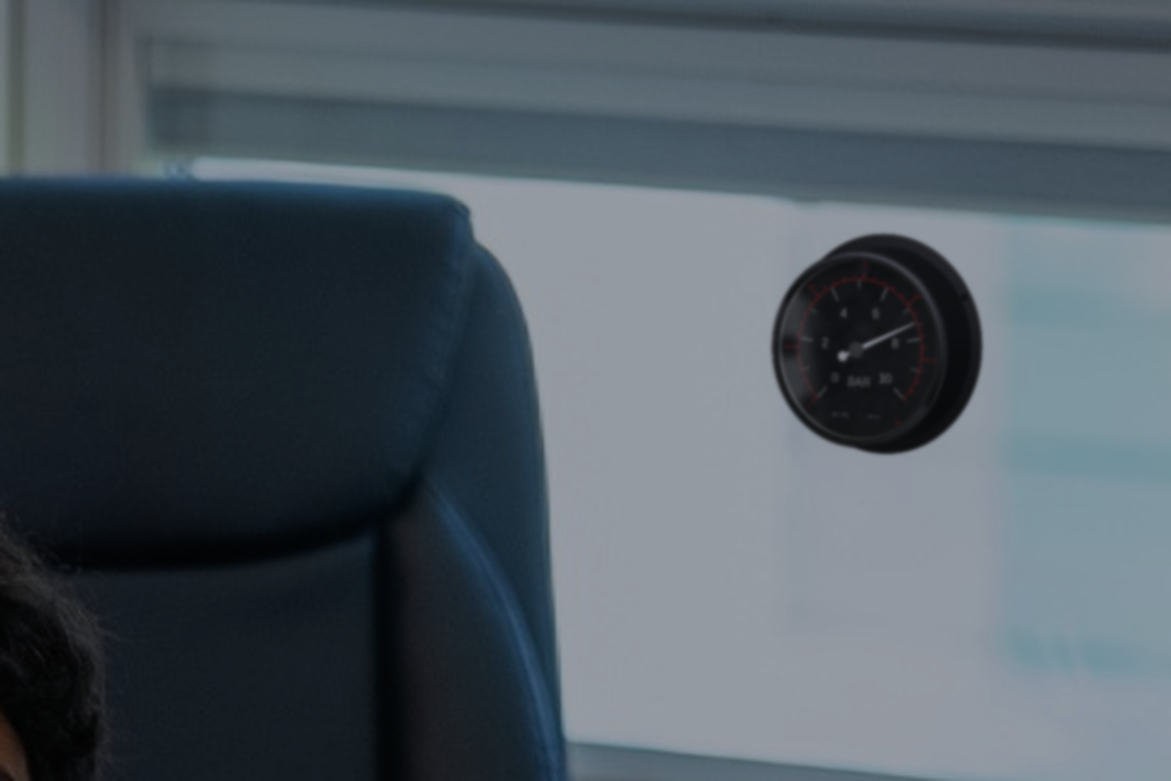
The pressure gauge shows 7.5 (bar)
